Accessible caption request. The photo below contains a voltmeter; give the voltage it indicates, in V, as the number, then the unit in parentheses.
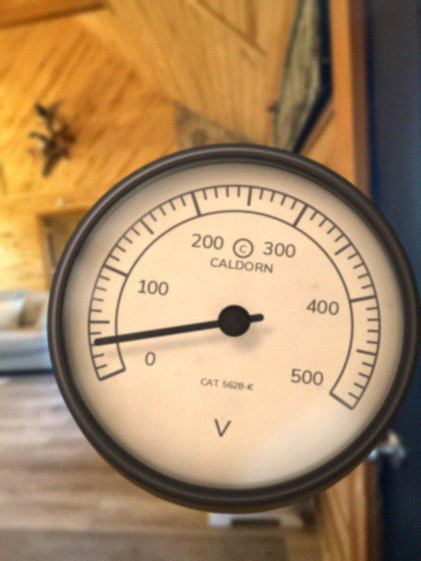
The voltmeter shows 30 (V)
